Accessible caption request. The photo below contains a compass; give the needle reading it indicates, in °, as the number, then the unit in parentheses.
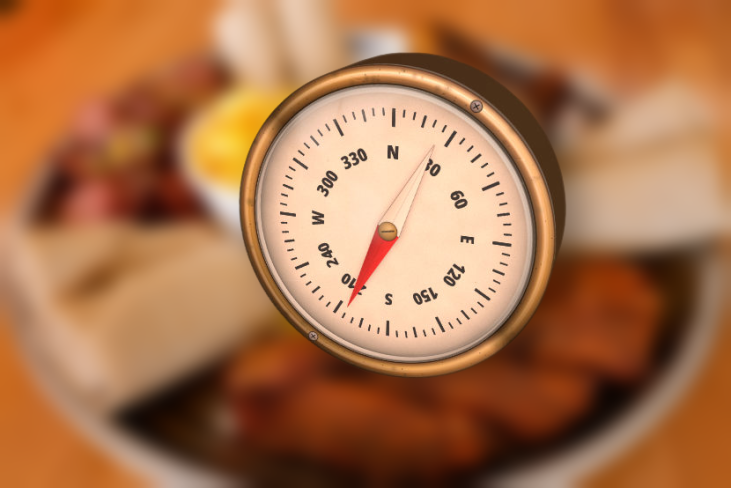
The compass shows 205 (°)
